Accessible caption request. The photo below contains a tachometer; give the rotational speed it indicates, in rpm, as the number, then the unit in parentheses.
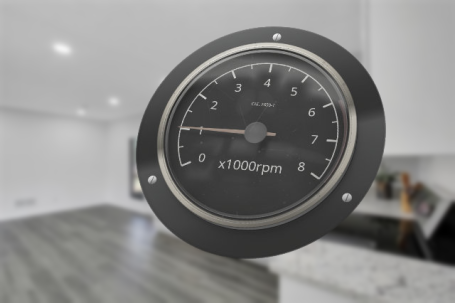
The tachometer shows 1000 (rpm)
